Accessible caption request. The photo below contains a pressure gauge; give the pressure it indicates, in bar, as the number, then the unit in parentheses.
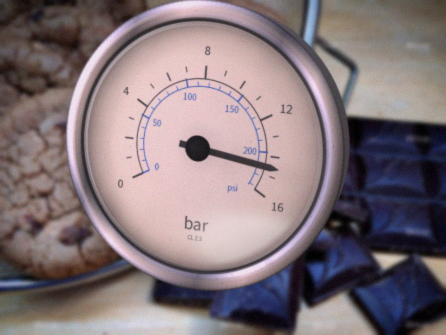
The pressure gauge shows 14.5 (bar)
